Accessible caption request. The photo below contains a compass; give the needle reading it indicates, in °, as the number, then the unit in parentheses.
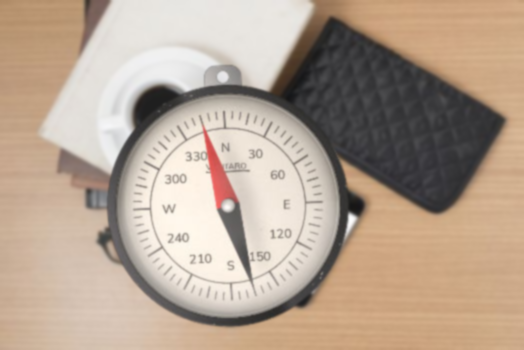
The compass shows 345 (°)
